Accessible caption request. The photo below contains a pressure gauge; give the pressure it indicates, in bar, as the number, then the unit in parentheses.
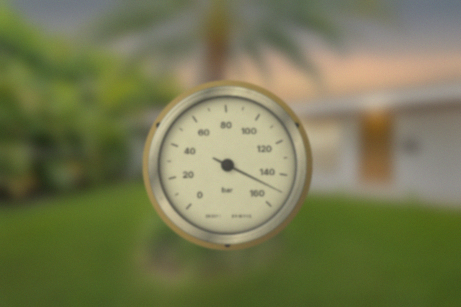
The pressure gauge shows 150 (bar)
